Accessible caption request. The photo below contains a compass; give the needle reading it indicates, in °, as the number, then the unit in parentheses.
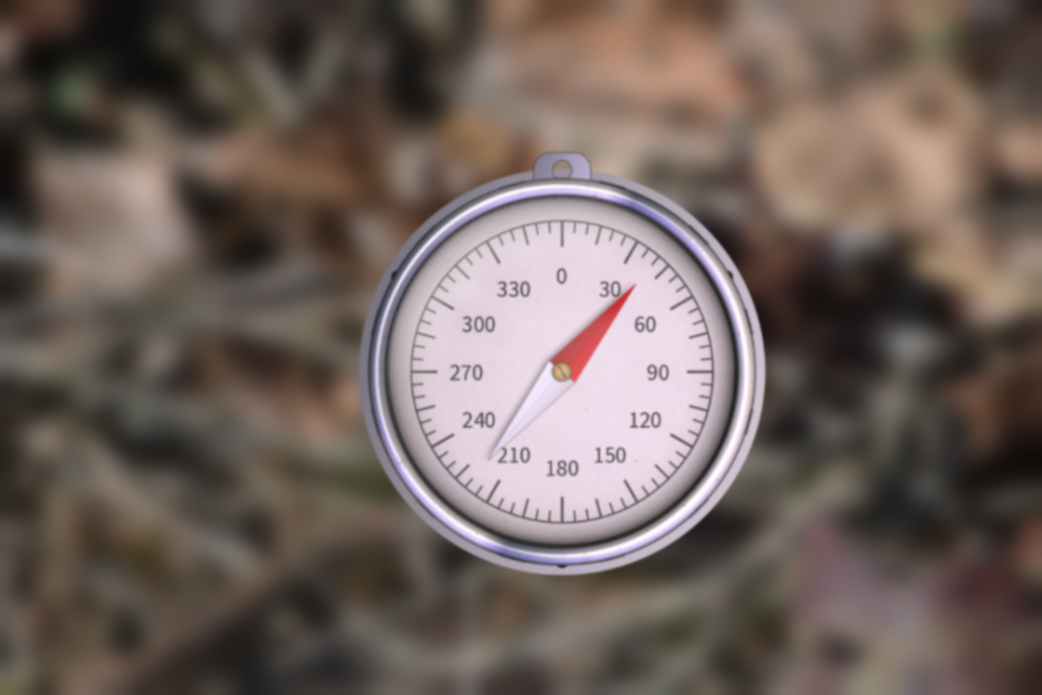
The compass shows 40 (°)
